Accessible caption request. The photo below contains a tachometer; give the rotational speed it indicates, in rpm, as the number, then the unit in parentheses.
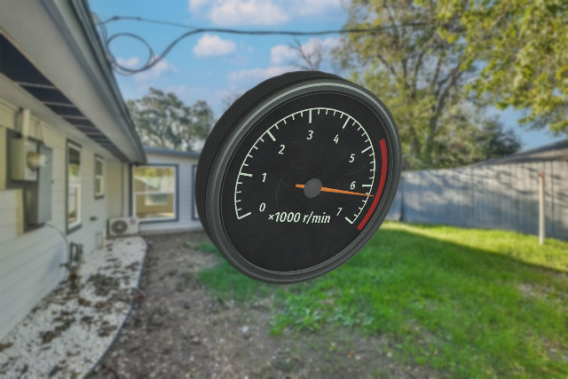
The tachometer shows 6200 (rpm)
